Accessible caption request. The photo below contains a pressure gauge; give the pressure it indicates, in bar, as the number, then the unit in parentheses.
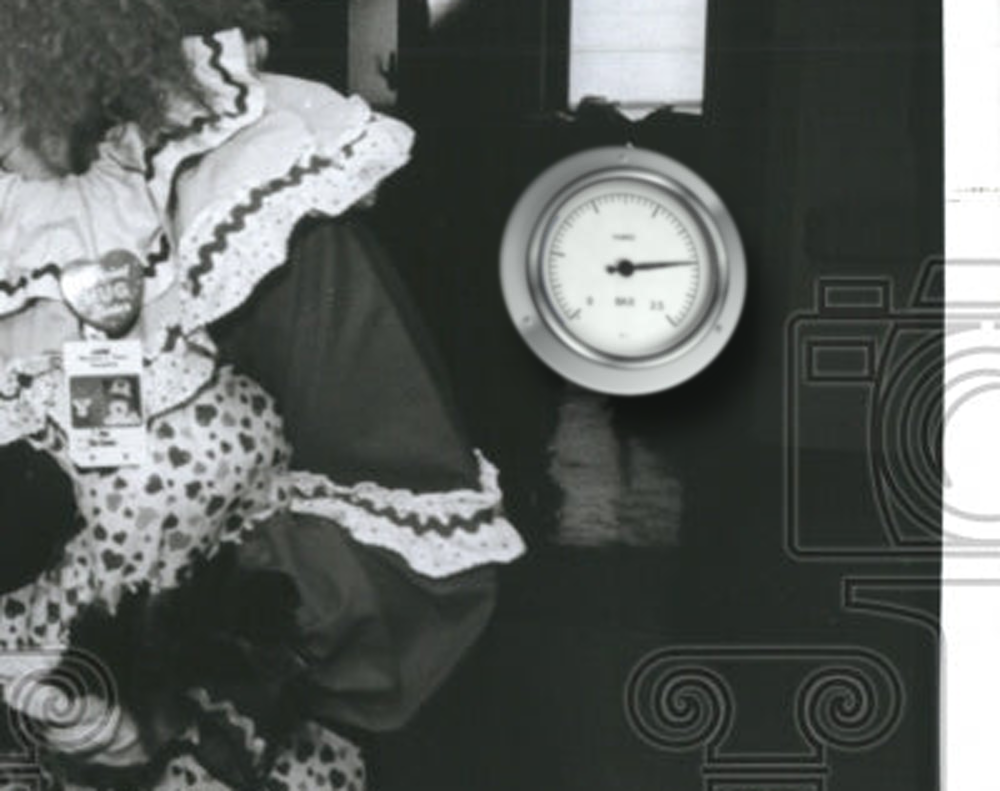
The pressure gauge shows 2 (bar)
